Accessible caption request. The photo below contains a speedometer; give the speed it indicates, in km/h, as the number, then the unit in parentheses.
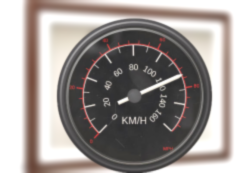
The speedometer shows 120 (km/h)
